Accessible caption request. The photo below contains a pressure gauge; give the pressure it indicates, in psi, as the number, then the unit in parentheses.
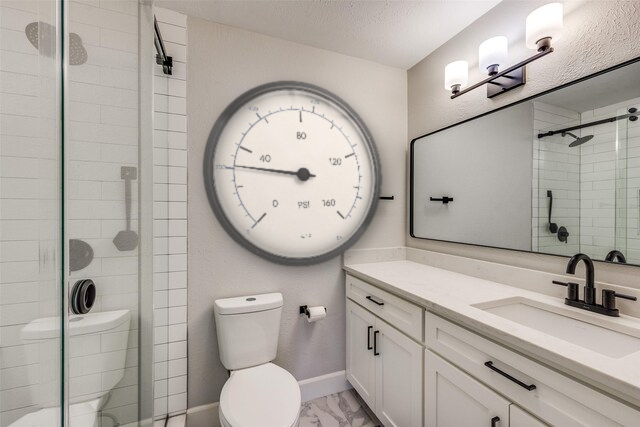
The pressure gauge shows 30 (psi)
